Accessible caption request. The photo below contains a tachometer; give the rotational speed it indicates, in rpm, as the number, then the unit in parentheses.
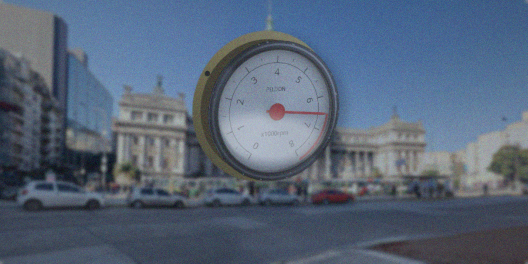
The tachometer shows 6500 (rpm)
